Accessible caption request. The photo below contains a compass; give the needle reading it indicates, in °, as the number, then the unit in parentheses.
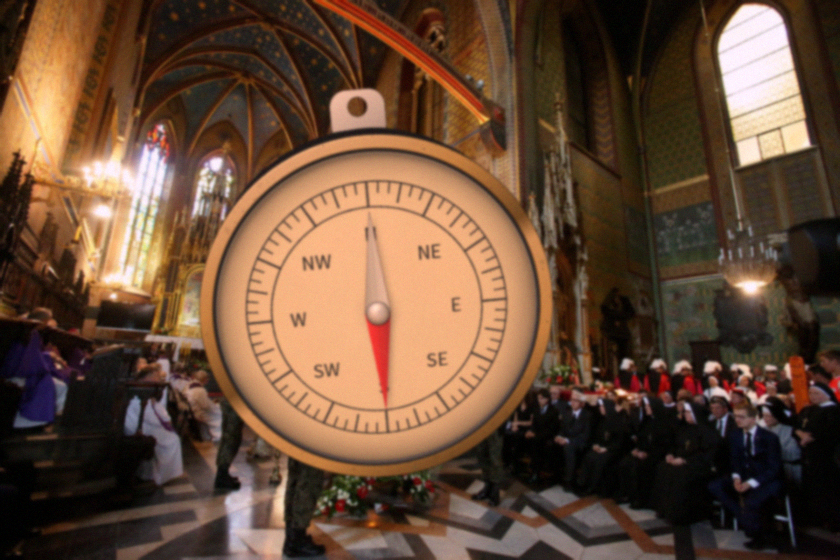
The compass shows 180 (°)
